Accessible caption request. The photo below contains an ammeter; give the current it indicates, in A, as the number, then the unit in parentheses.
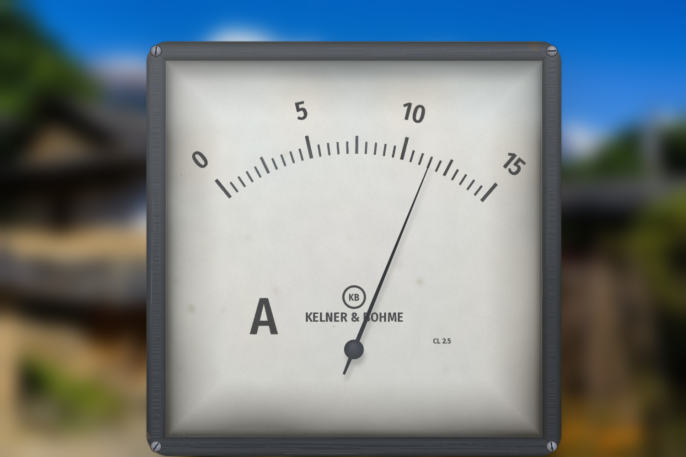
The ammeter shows 11.5 (A)
